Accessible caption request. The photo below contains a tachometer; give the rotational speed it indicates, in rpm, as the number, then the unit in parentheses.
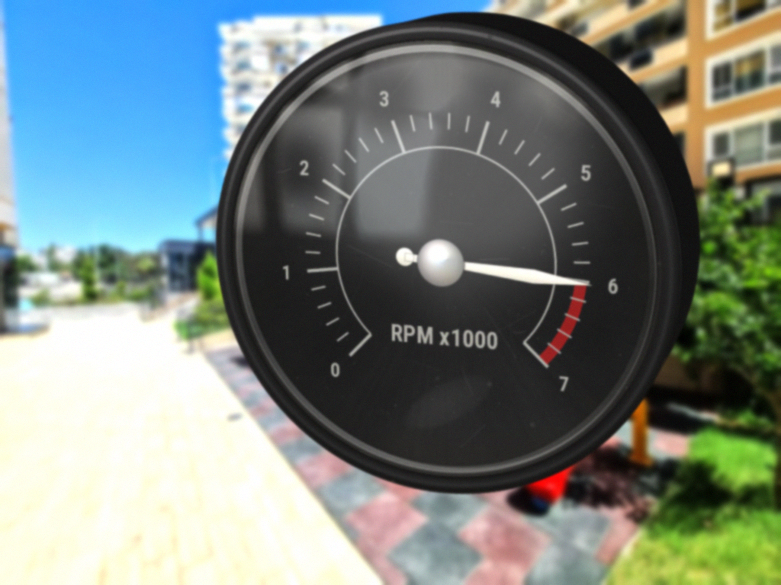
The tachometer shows 6000 (rpm)
